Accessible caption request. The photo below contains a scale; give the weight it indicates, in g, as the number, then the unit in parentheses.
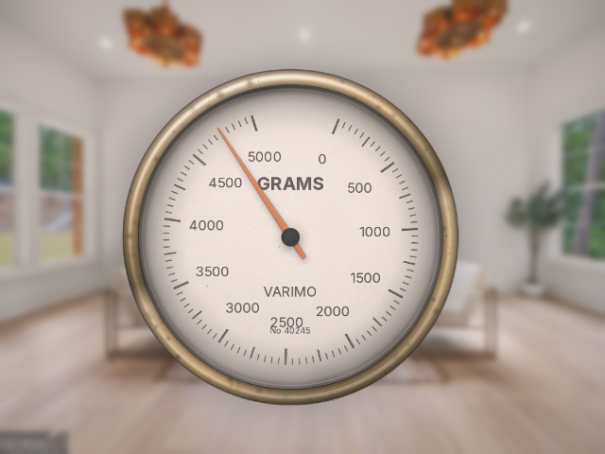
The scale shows 4750 (g)
